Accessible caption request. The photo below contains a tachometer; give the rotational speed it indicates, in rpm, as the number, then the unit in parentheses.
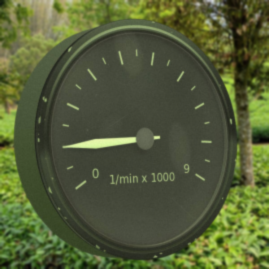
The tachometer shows 1000 (rpm)
